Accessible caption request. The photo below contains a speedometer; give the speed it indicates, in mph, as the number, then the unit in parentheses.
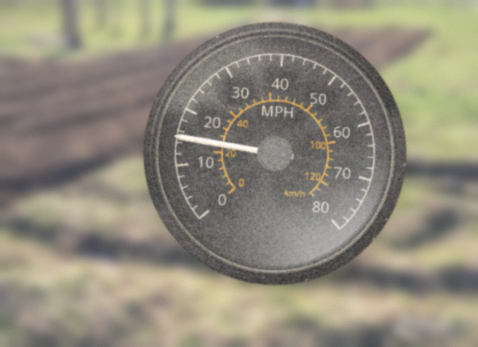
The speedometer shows 15 (mph)
